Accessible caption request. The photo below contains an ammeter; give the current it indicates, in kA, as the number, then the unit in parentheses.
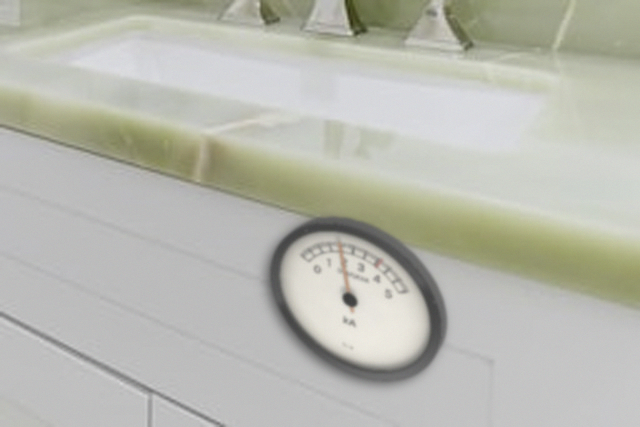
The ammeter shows 2 (kA)
